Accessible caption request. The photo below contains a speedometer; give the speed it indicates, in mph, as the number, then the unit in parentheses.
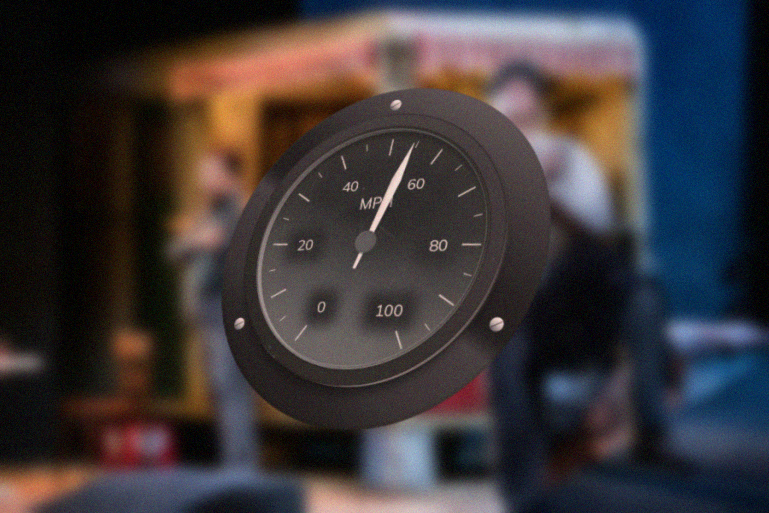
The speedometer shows 55 (mph)
